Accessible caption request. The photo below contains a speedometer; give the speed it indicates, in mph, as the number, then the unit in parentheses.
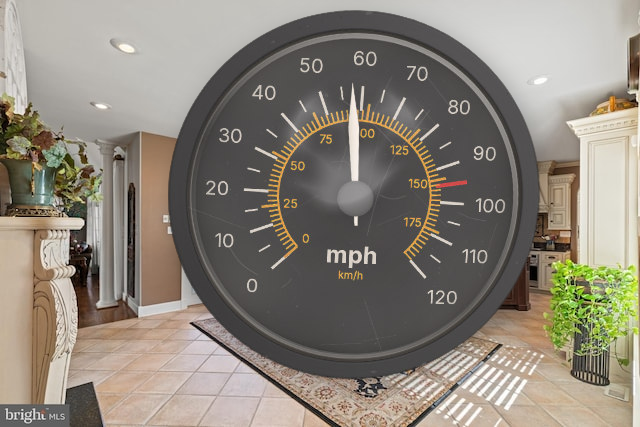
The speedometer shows 57.5 (mph)
